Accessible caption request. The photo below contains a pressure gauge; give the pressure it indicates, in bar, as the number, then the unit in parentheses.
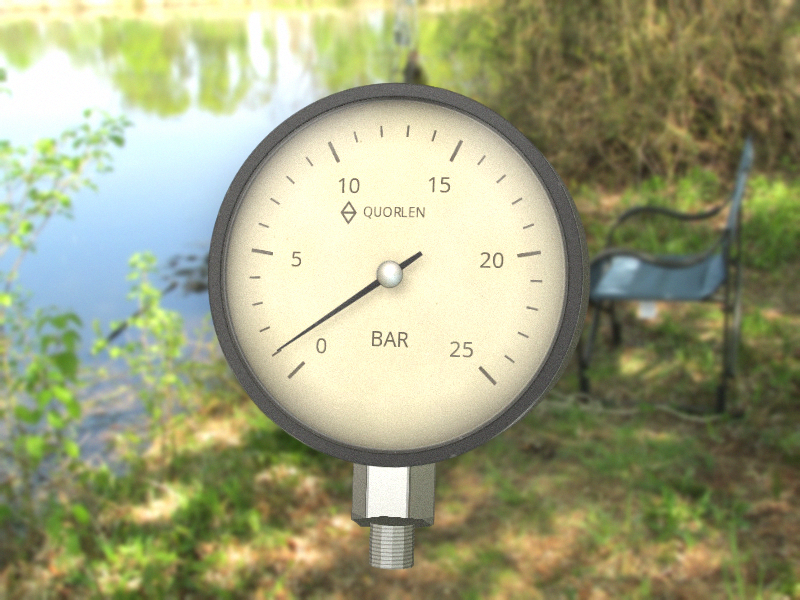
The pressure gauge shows 1 (bar)
